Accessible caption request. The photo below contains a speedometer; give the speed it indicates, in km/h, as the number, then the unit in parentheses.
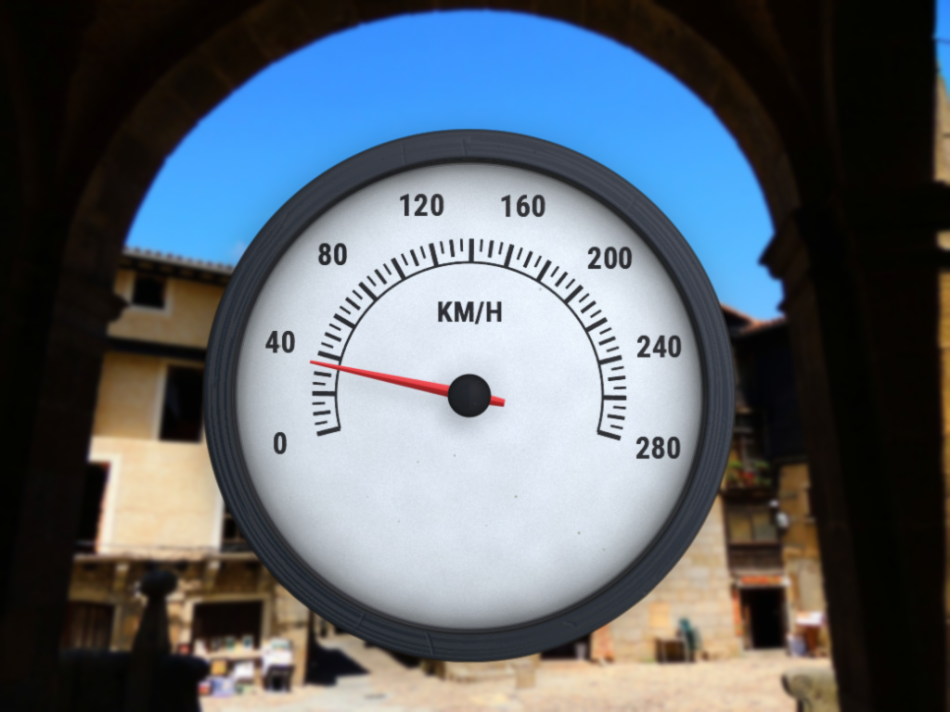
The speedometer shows 35 (km/h)
